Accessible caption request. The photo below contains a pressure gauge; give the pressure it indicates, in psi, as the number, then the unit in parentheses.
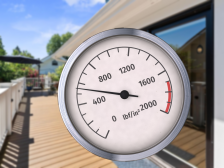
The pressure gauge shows 550 (psi)
